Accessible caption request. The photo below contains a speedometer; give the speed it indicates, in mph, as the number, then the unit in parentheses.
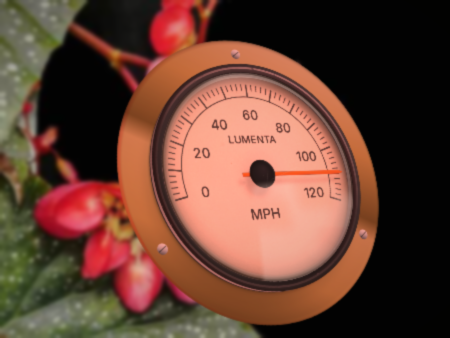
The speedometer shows 110 (mph)
